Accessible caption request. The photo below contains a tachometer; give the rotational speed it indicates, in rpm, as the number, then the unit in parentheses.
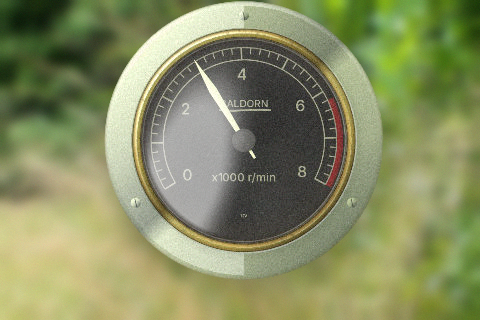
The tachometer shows 3000 (rpm)
